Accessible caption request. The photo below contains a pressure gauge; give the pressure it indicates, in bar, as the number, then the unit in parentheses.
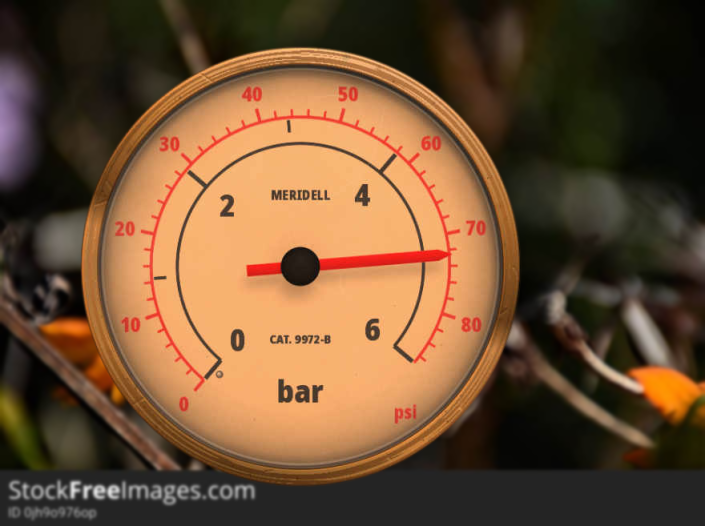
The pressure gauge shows 5 (bar)
